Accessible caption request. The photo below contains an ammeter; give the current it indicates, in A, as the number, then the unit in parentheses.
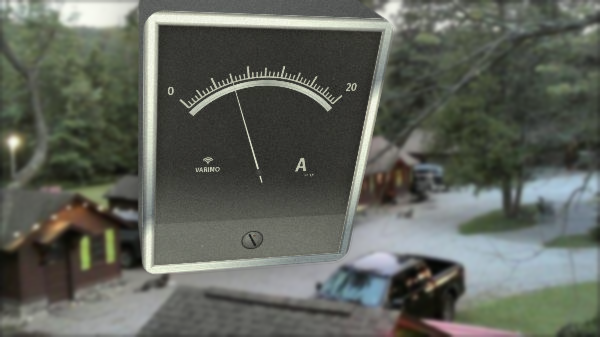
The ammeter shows 6 (A)
